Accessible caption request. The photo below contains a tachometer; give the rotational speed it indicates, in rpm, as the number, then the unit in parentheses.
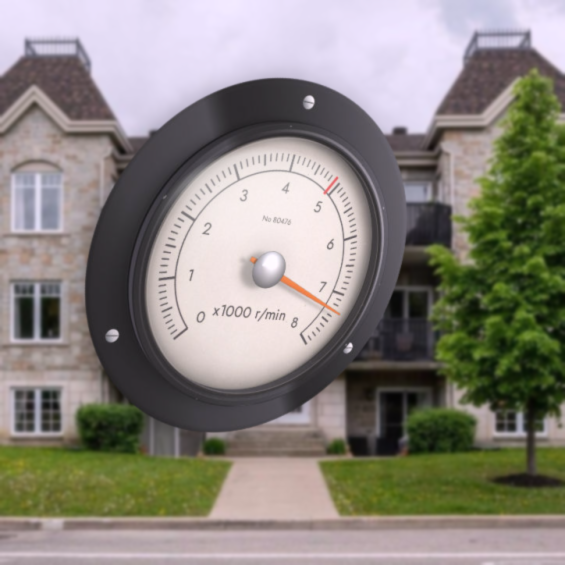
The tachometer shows 7300 (rpm)
